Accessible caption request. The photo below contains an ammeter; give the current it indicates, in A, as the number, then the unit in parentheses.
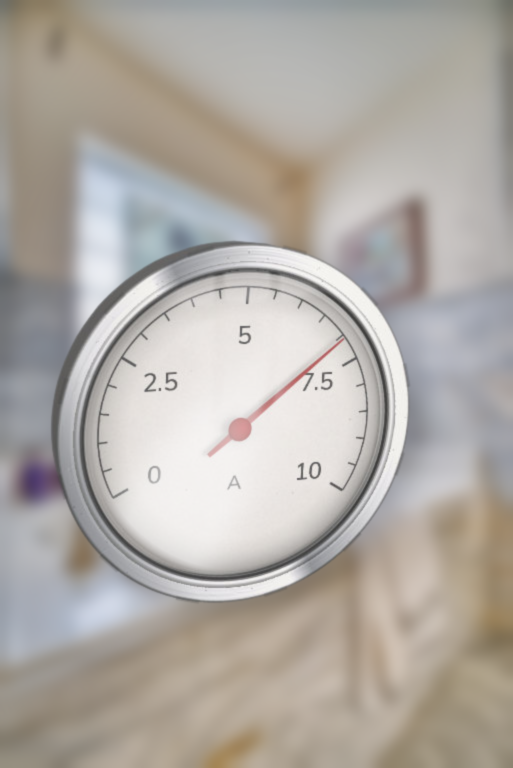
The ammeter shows 7 (A)
